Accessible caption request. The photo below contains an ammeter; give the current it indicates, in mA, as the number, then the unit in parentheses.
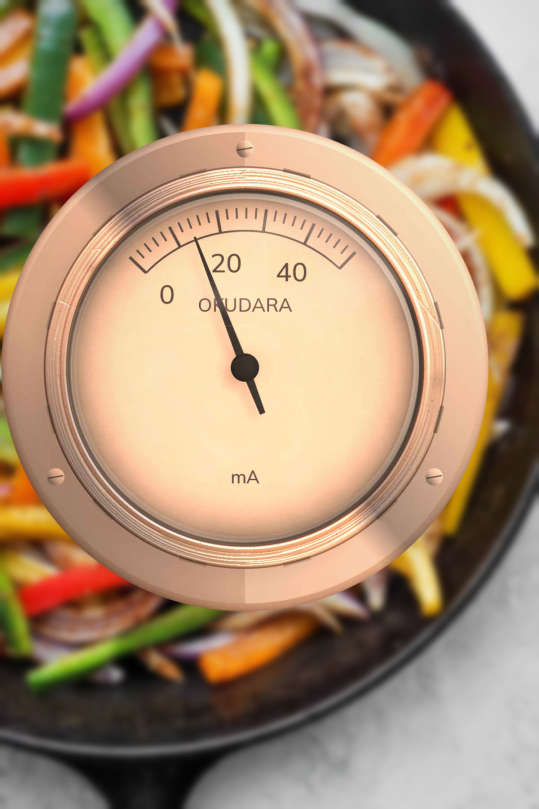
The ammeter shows 14 (mA)
